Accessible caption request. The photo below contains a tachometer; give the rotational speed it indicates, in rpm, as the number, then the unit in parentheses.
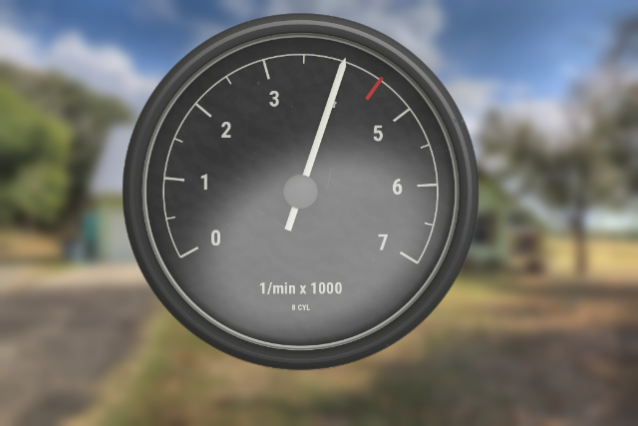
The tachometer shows 4000 (rpm)
